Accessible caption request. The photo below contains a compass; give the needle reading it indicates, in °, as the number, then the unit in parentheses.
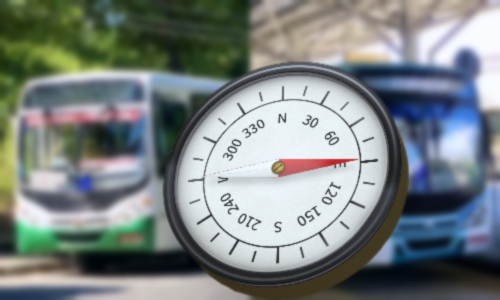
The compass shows 90 (°)
